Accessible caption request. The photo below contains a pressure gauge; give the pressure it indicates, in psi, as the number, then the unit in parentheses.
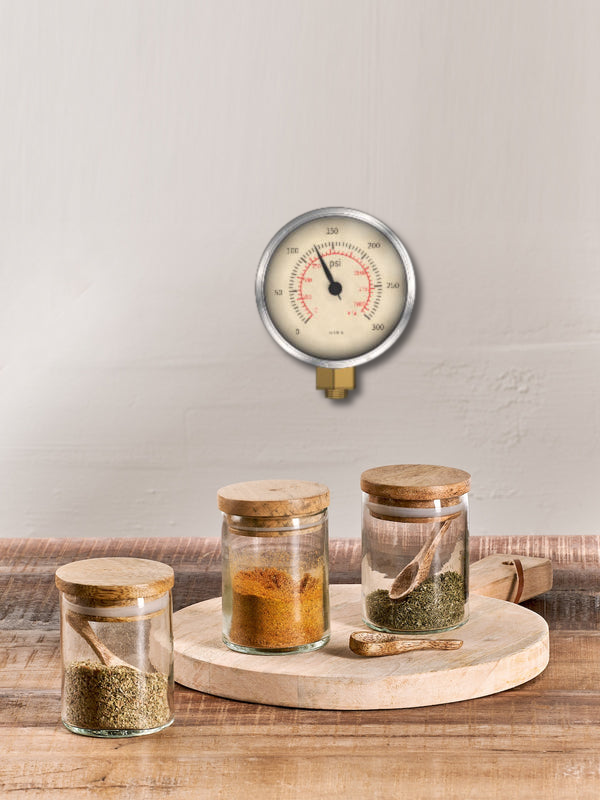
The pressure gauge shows 125 (psi)
